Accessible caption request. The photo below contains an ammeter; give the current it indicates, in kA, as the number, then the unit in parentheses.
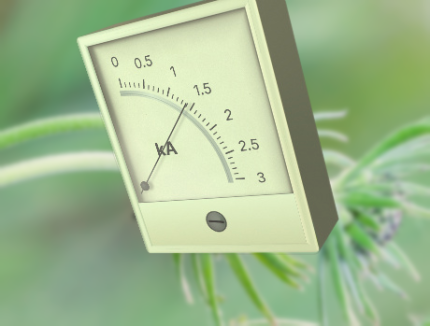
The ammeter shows 1.4 (kA)
